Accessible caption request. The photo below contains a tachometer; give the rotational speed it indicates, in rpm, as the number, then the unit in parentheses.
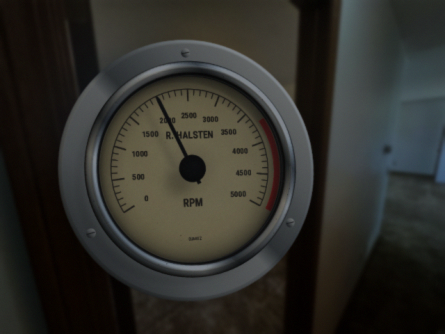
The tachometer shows 2000 (rpm)
